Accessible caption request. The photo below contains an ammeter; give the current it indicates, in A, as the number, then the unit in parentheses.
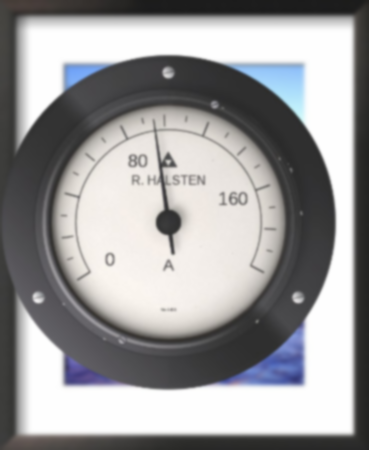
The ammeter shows 95 (A)
